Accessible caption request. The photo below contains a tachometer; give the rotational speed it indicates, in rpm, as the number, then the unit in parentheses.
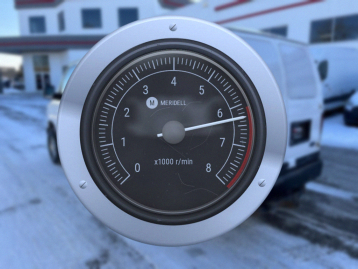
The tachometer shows 6300 (rpm)
